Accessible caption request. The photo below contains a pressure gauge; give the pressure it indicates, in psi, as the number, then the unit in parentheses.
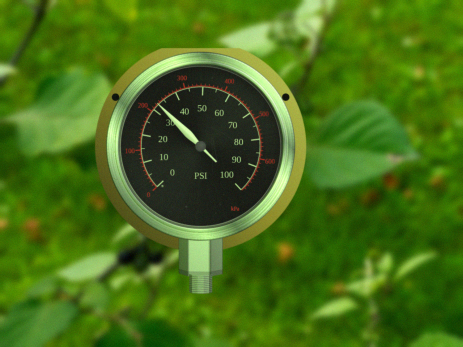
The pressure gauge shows 32.5 (psi)
